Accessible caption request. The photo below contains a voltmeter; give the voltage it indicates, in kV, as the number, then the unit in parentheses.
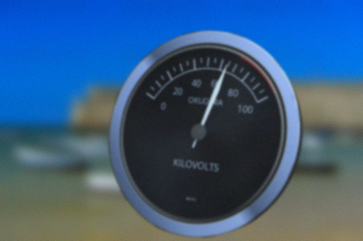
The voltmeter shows 65 (kV)
